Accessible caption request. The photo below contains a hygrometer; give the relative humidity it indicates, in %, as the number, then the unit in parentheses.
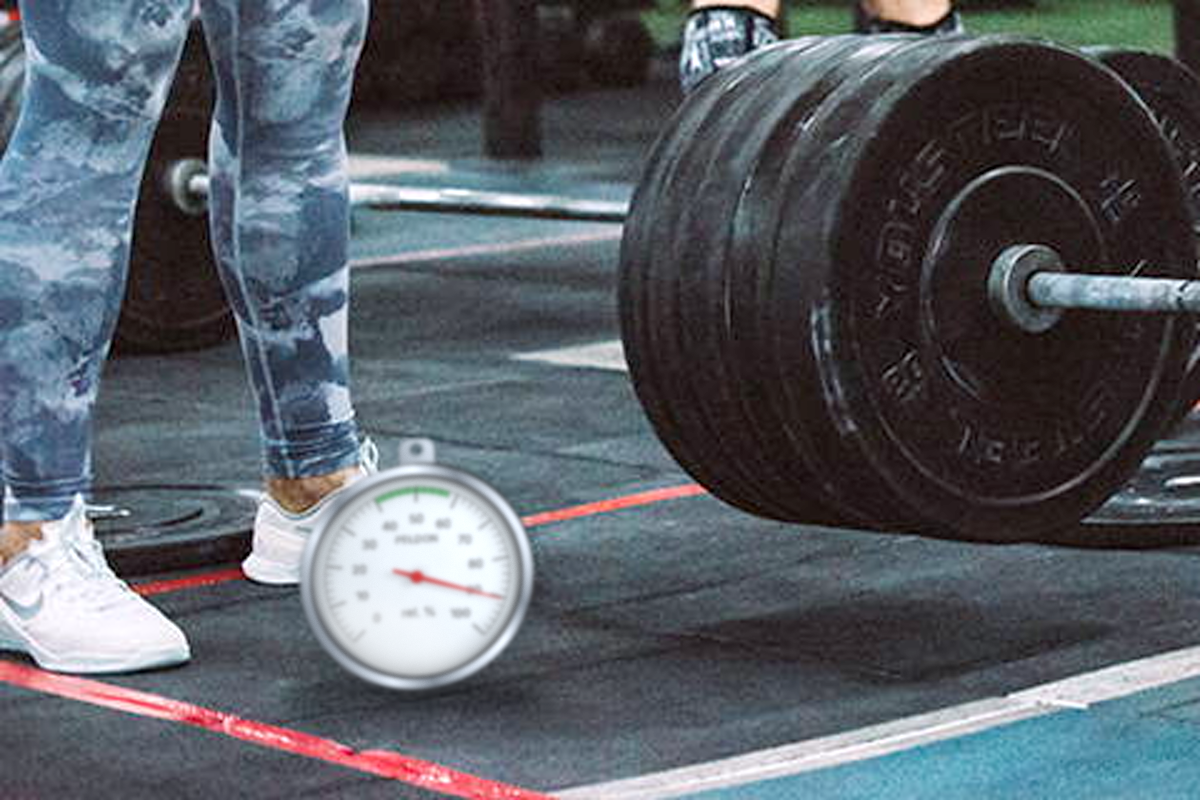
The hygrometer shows 90 (%)
